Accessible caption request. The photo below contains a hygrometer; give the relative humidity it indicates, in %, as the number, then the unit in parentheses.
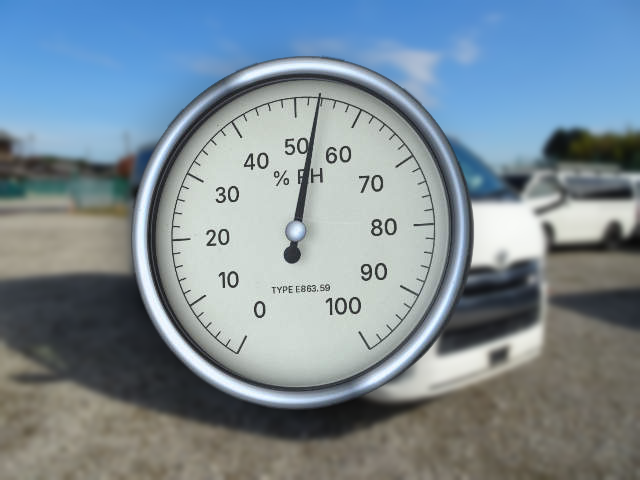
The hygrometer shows 54 (%)
